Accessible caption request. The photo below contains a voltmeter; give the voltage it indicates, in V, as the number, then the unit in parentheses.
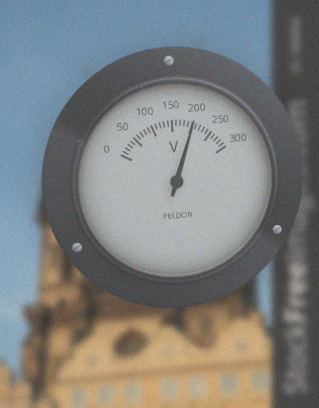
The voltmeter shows 200 (V)
